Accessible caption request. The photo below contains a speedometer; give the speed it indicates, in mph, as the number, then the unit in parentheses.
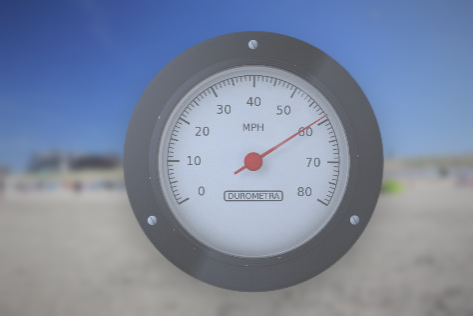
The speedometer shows 59 (mph)
